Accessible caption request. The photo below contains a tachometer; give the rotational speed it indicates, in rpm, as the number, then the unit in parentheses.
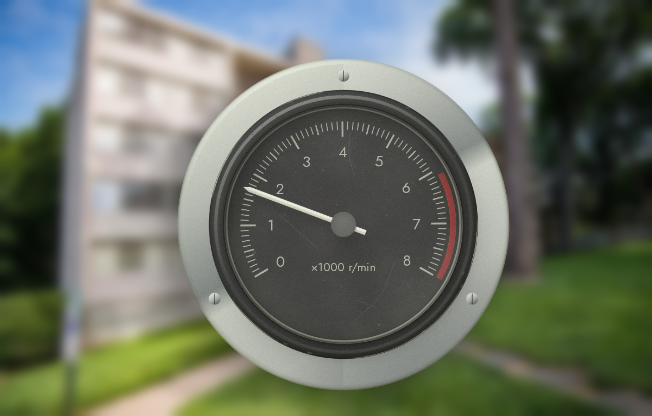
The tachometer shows 1700 (rpm)
